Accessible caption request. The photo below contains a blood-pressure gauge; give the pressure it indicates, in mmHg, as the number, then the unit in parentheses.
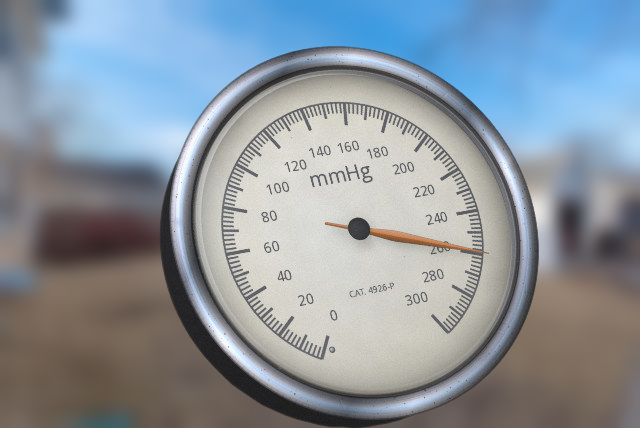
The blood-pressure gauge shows 260 (mmHg)
